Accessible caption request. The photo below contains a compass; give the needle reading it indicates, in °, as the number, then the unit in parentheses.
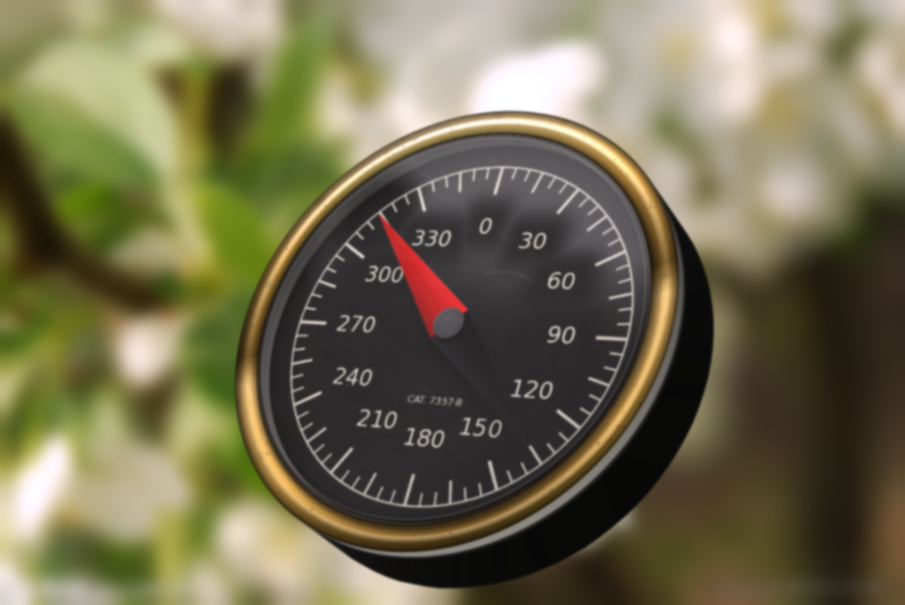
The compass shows 315 (°)
